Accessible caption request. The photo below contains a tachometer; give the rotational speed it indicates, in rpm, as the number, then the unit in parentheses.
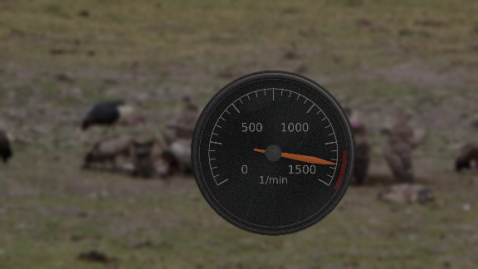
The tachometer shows 1375 (rpm)
